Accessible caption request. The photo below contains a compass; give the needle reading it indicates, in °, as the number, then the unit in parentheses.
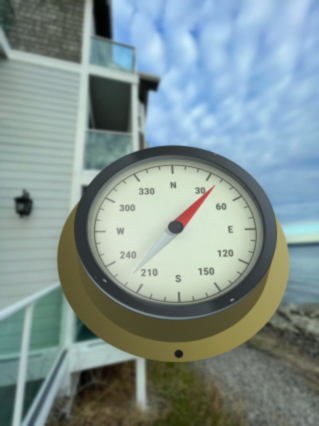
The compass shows 40 (°)
